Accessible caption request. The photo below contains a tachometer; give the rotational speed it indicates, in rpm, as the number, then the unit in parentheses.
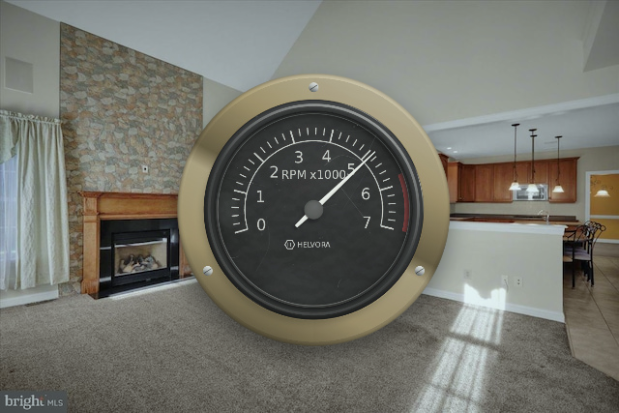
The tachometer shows 5100 (rpm)
